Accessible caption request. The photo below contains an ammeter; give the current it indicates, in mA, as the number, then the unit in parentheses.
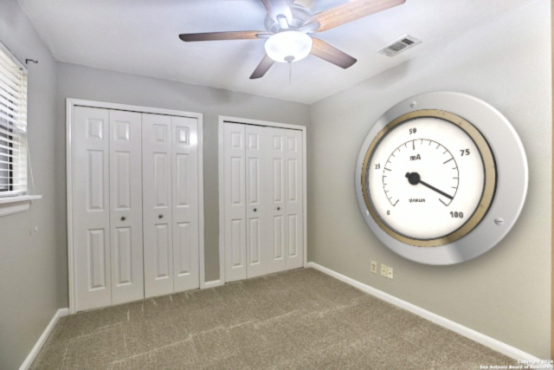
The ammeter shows 95 (mA)
